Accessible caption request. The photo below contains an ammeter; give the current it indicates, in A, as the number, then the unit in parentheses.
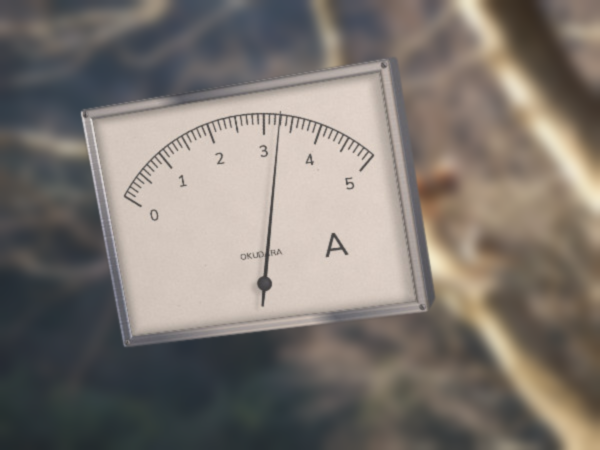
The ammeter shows 3.3 (A)
